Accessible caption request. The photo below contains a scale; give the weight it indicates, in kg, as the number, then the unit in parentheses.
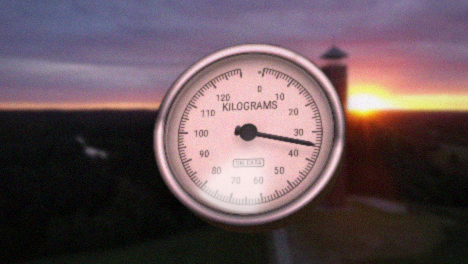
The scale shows 35 (kg)
